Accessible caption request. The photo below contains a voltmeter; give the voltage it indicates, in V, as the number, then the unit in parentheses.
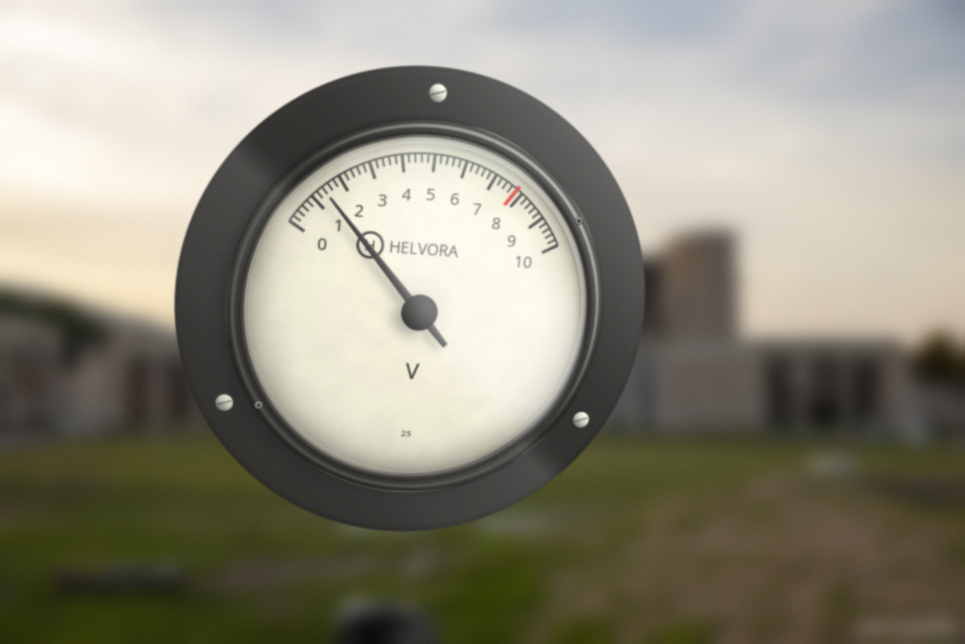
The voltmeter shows 1.4 (V)
